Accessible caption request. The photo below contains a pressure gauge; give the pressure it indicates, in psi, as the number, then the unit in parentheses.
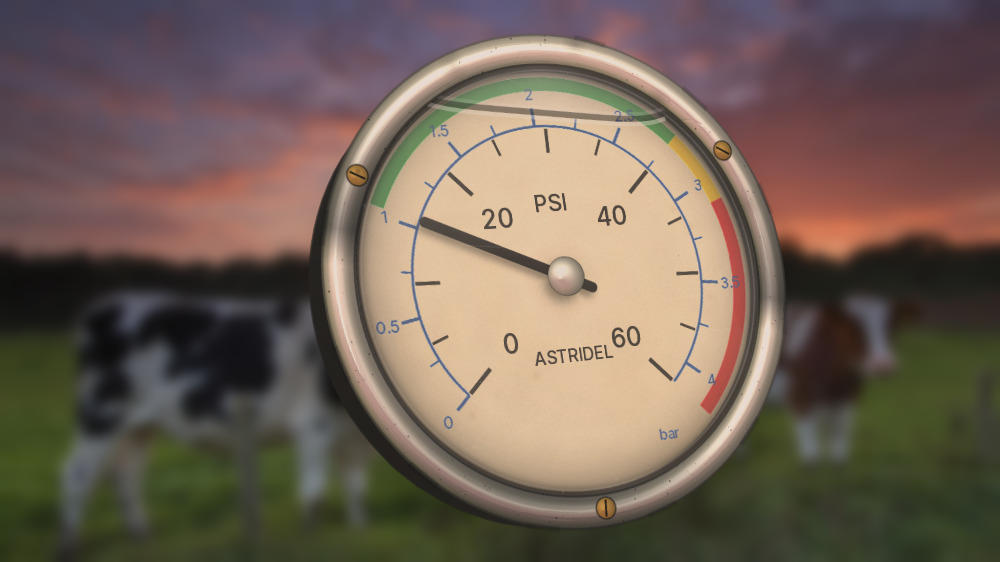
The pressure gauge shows 15 (psi)
